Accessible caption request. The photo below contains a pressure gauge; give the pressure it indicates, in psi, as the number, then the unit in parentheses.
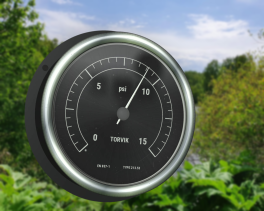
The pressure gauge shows 9 (psi)
